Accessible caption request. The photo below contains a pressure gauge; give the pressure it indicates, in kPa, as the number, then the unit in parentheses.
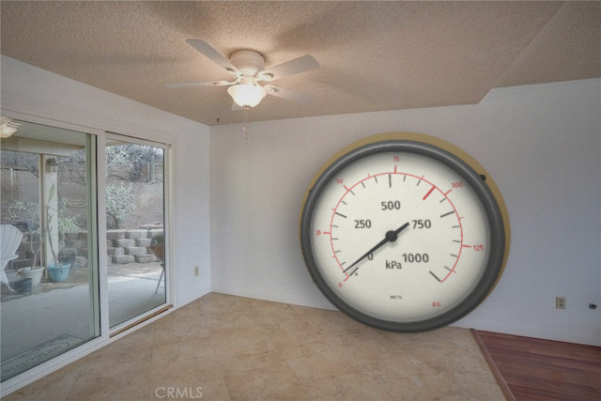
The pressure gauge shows 25 (kPa)
